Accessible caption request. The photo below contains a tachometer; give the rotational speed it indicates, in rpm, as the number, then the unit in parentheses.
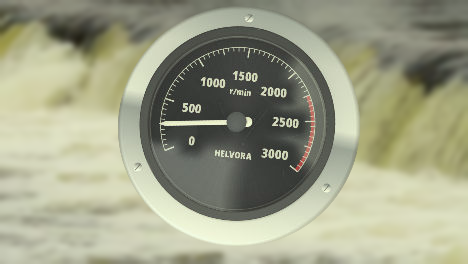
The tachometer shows 250 (rpm)
